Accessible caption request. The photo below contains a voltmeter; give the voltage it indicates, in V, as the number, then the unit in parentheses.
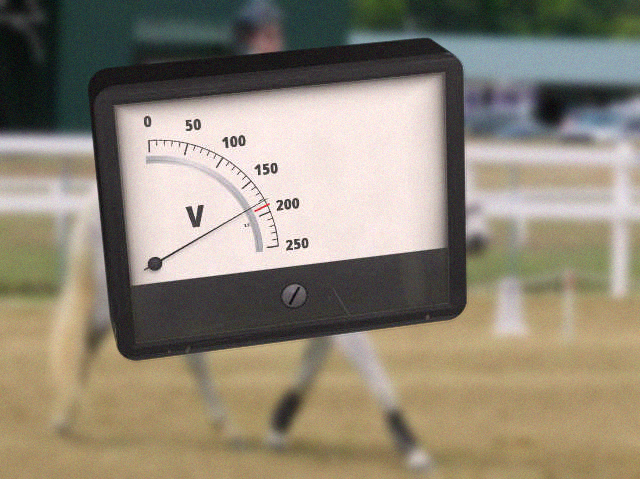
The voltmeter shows 180 (V)
